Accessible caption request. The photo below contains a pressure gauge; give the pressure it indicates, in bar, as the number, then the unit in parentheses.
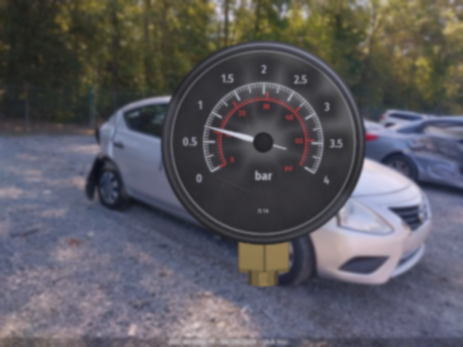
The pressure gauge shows 0.75 (bar)
